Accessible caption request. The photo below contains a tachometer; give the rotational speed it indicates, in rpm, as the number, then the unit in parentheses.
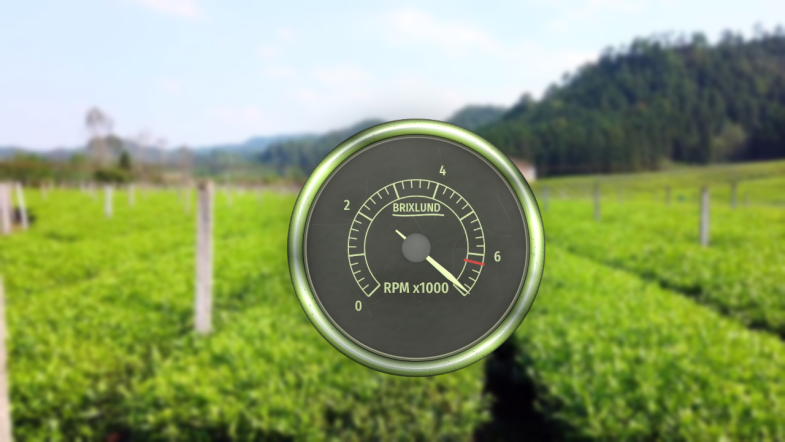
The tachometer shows 6900 (rpm)
